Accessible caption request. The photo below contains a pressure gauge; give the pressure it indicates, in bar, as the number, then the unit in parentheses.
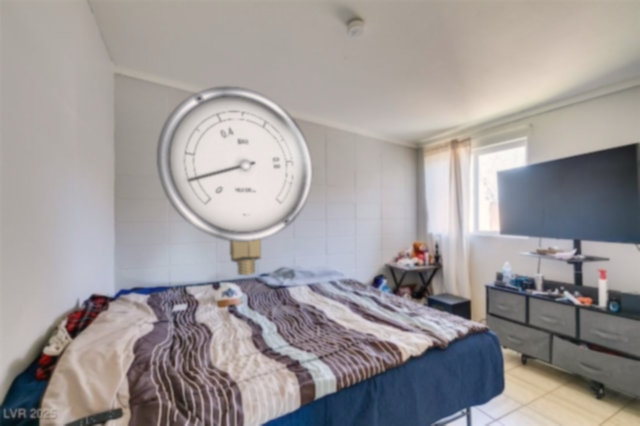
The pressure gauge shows 0.1 (bar)
